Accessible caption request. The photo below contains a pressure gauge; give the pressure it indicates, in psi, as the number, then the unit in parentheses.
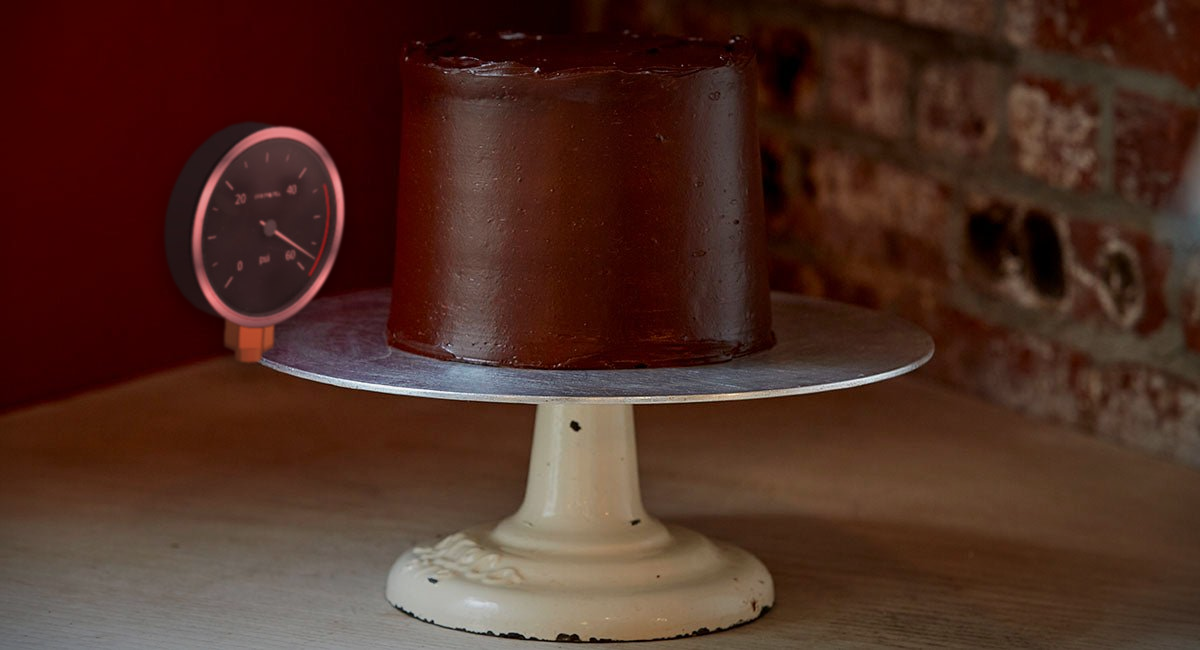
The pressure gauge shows 57.5 (psi)
